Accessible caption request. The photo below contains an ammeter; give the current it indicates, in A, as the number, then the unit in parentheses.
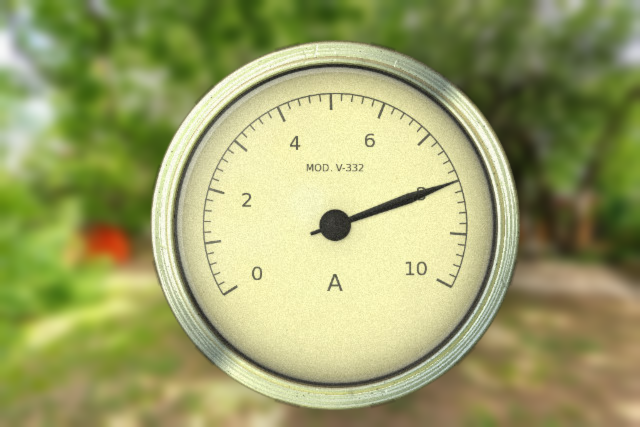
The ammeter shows 8 (A)
